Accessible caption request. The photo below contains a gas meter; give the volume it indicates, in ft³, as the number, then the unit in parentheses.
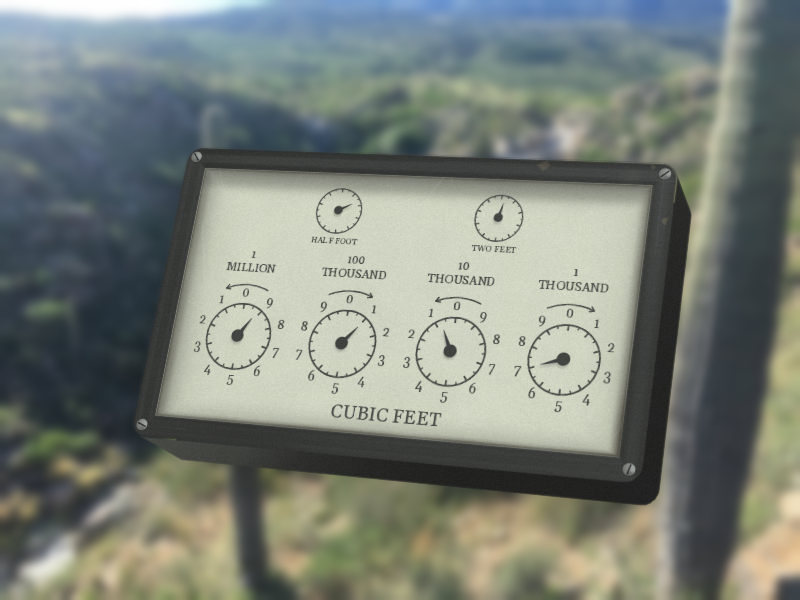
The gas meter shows 910700 (ft³)
